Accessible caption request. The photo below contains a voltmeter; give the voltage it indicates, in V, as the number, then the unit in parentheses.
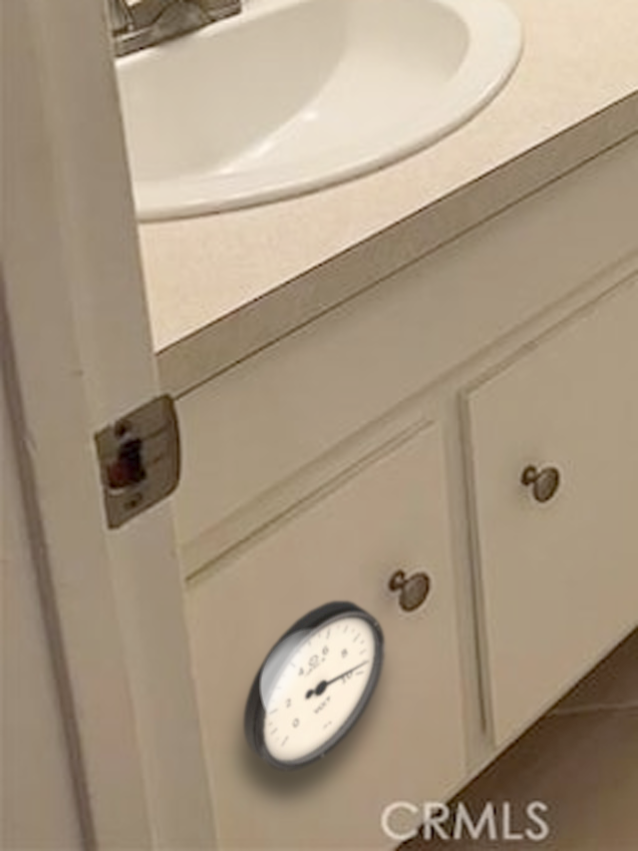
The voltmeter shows 9.5 (V)
